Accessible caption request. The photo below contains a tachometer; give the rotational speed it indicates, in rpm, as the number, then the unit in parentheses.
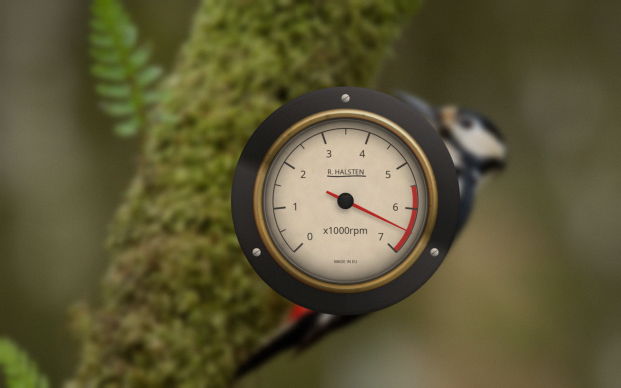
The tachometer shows 6500 (rpm)
